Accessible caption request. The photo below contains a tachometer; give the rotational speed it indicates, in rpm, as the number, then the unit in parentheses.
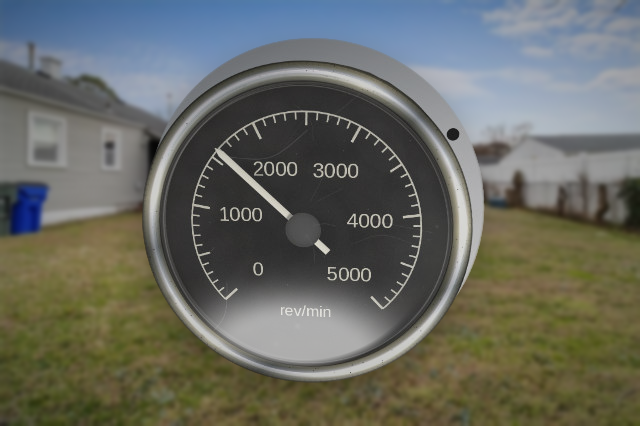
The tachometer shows 1600 (rpm)
